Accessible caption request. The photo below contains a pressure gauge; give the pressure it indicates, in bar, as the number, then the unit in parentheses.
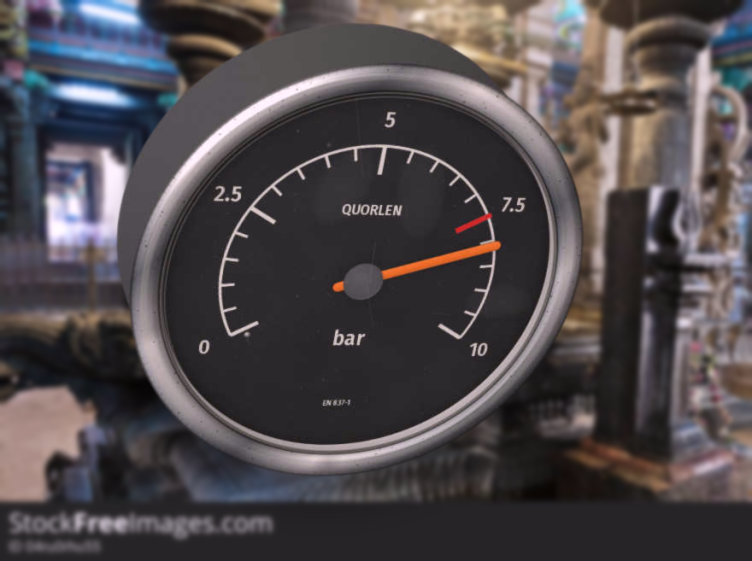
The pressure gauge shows 8 (bar)
